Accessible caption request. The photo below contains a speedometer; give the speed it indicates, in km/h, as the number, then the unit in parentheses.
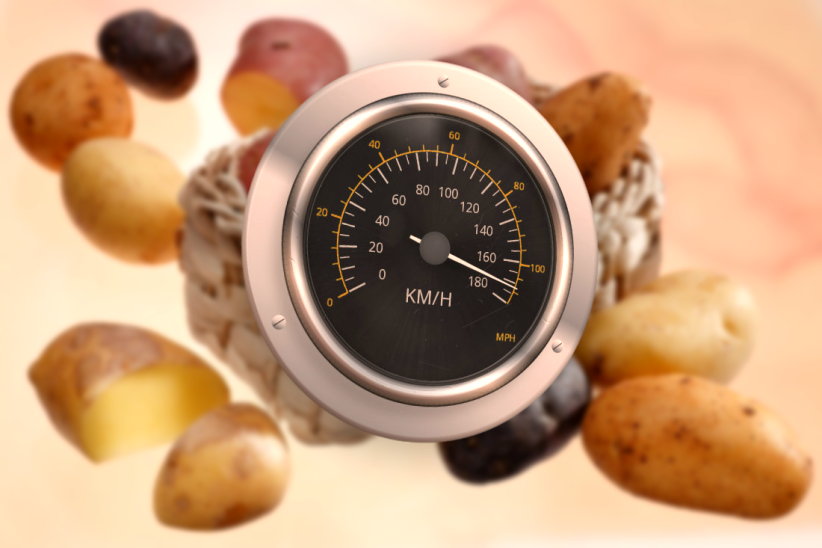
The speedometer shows 172.5 (km/h)
